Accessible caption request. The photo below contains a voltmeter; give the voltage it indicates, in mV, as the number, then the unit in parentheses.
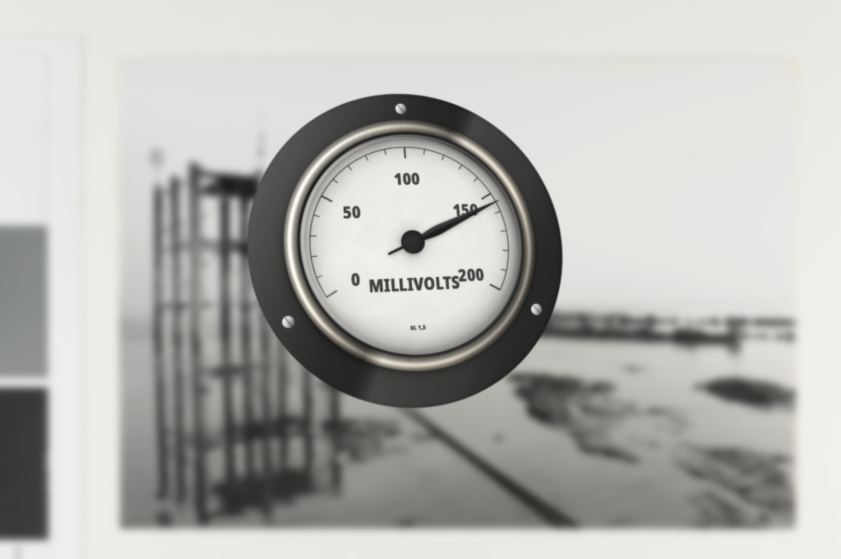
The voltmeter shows 155 (mV)
